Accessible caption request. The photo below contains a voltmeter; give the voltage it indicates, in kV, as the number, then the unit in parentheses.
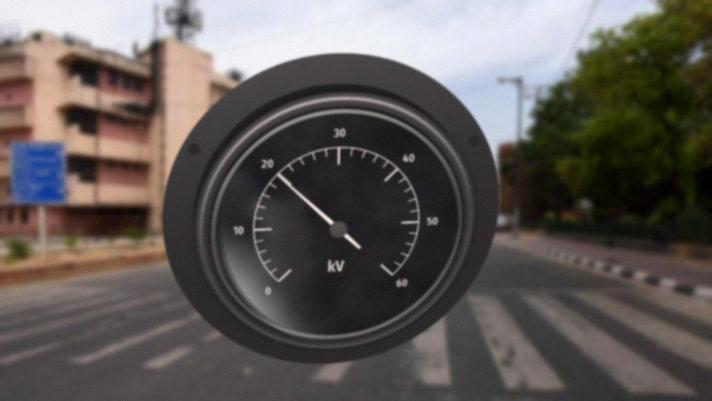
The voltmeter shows 20 (kV)
